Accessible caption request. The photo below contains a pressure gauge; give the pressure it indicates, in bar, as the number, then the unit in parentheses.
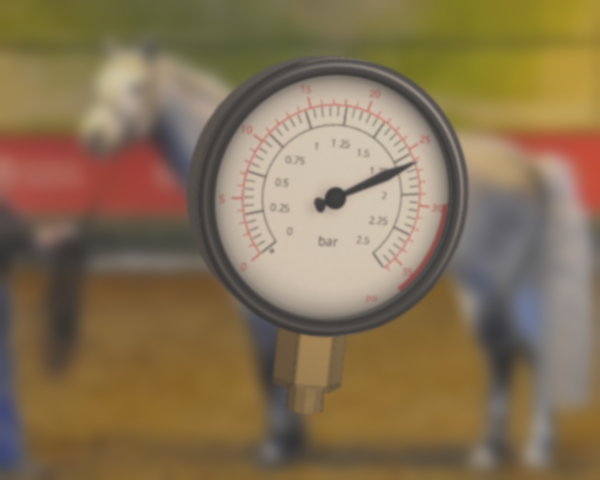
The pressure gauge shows 1.8 (bar)
